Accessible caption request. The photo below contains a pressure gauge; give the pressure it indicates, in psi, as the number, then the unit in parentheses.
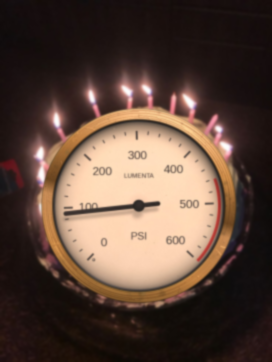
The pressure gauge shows 90 (psi)
